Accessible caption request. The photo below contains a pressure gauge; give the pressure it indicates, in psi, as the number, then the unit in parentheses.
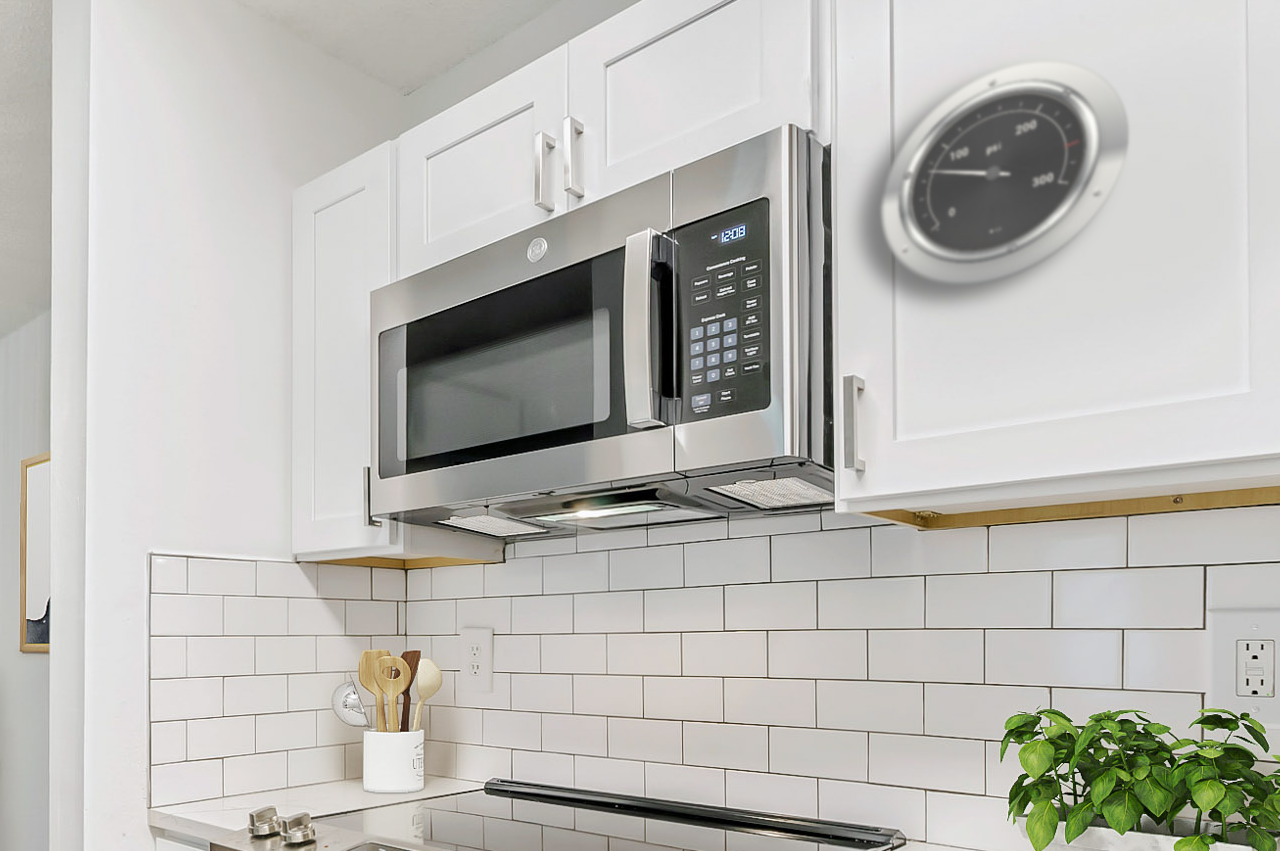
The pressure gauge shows 70 (psi)
